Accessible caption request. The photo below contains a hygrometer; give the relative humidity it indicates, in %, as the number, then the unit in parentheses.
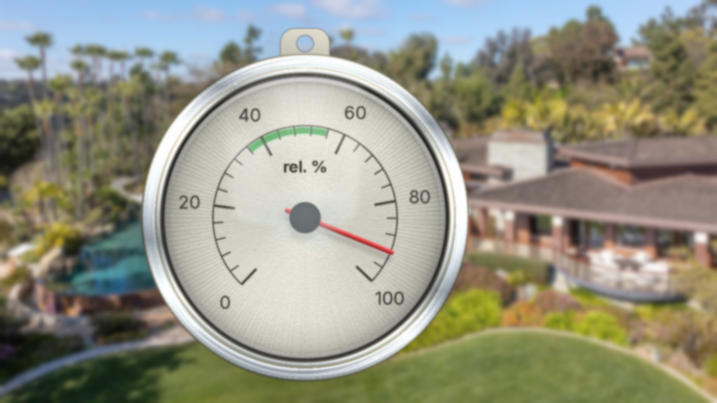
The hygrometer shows 92 (%)
